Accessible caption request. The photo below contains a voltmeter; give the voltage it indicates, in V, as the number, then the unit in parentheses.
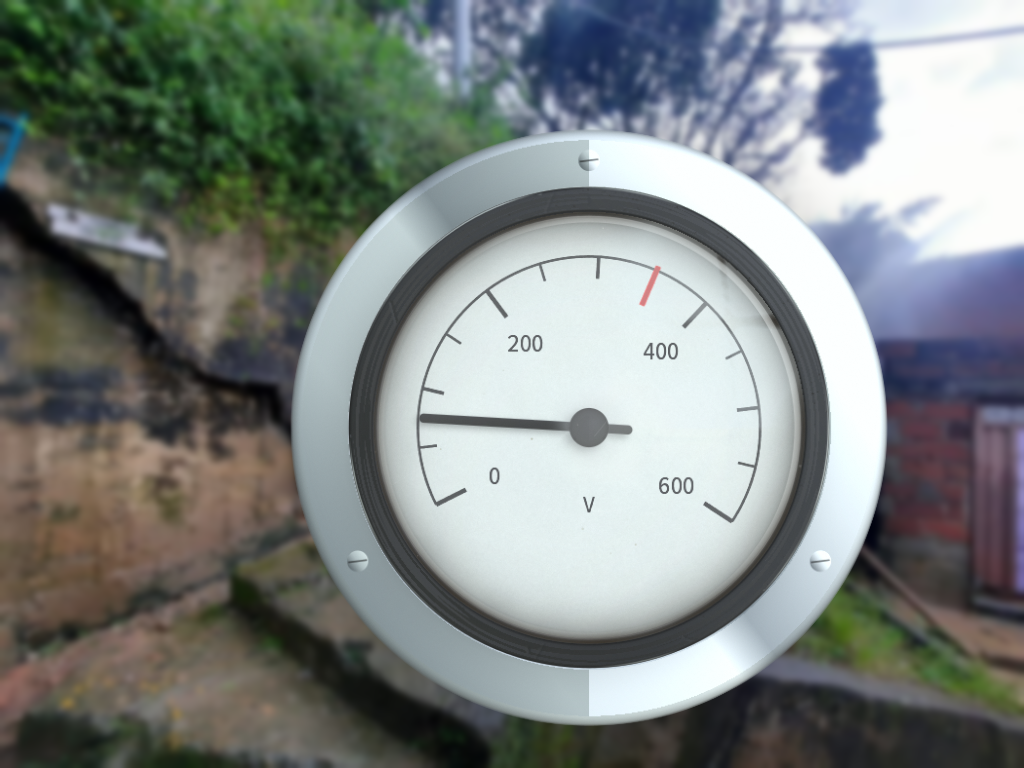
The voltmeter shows 75 (V)
